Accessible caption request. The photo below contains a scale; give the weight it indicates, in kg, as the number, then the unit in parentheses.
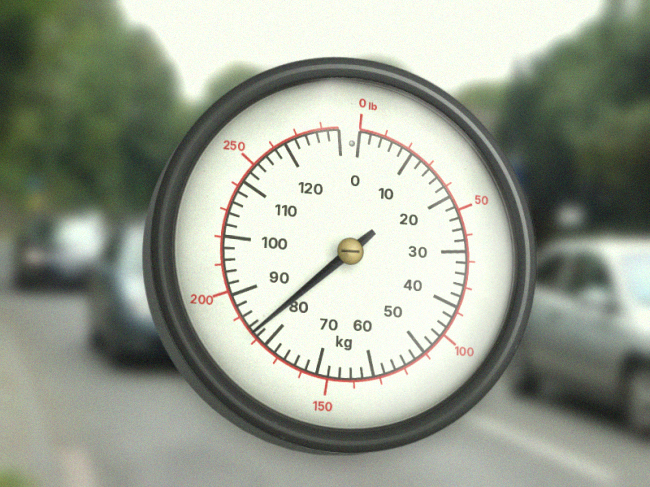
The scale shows 83 (kg)
